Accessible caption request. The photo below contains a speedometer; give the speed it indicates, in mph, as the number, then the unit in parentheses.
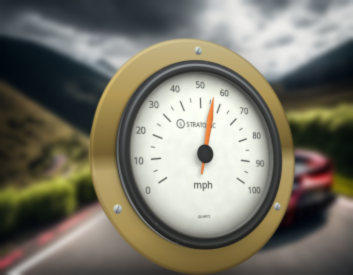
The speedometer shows 55 (mph)
